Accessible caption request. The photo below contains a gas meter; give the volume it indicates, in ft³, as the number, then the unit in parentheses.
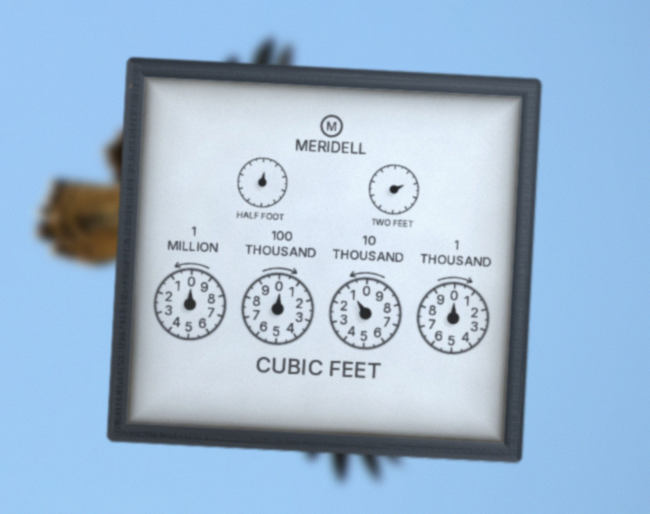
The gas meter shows 1000 (ft³)
